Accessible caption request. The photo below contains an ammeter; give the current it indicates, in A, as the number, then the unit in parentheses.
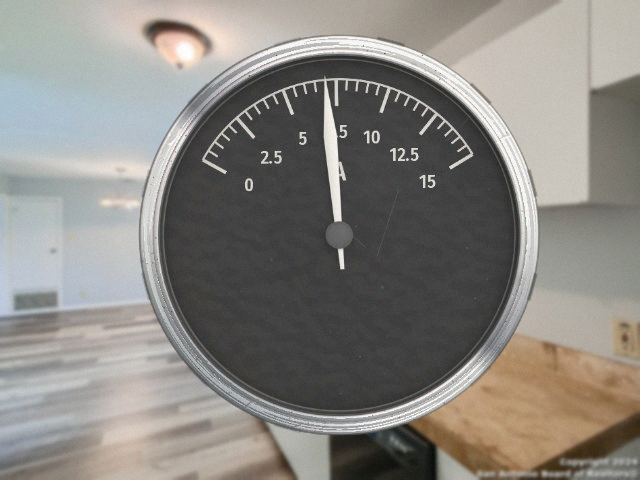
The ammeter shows 7 (A)
